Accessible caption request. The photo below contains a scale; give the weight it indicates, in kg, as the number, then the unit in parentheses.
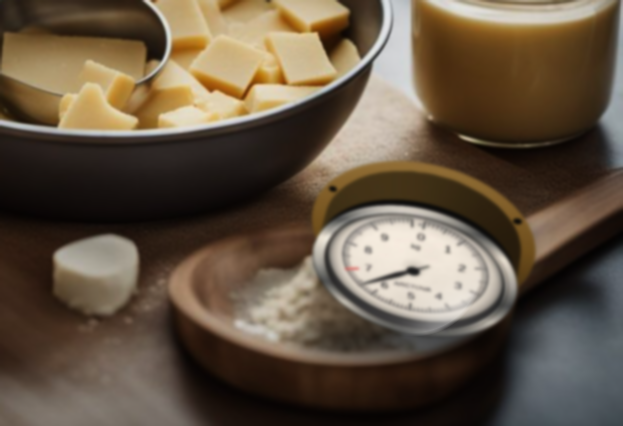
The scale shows 6.5 (kg)
